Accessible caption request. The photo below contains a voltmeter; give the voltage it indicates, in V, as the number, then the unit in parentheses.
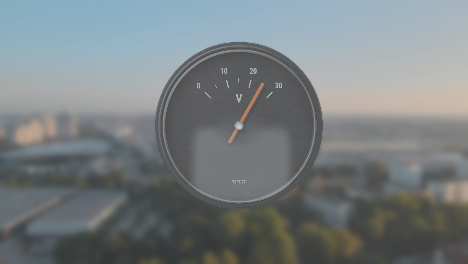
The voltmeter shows 25 (V)
